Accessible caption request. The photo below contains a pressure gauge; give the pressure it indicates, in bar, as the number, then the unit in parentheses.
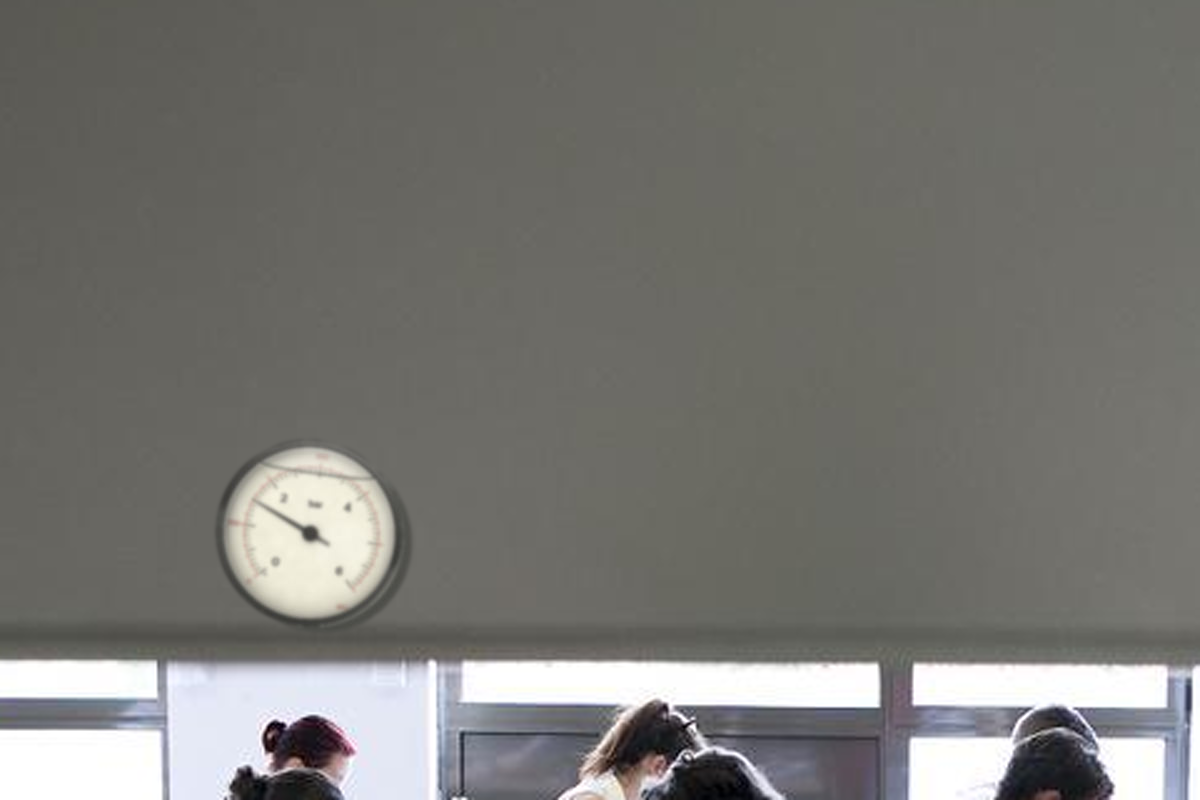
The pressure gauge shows 1.5 (bar)
